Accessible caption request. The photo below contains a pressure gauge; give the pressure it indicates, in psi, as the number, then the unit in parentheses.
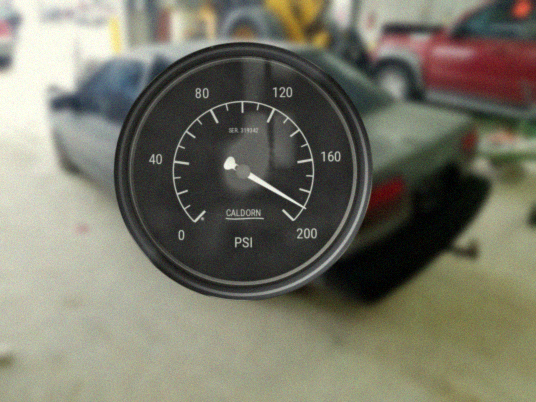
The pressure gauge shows 190 (psi)
